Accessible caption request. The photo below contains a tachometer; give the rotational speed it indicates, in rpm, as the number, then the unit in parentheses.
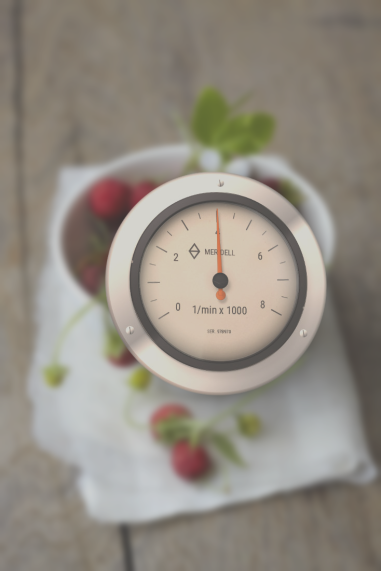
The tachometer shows 4000 (rpm)
